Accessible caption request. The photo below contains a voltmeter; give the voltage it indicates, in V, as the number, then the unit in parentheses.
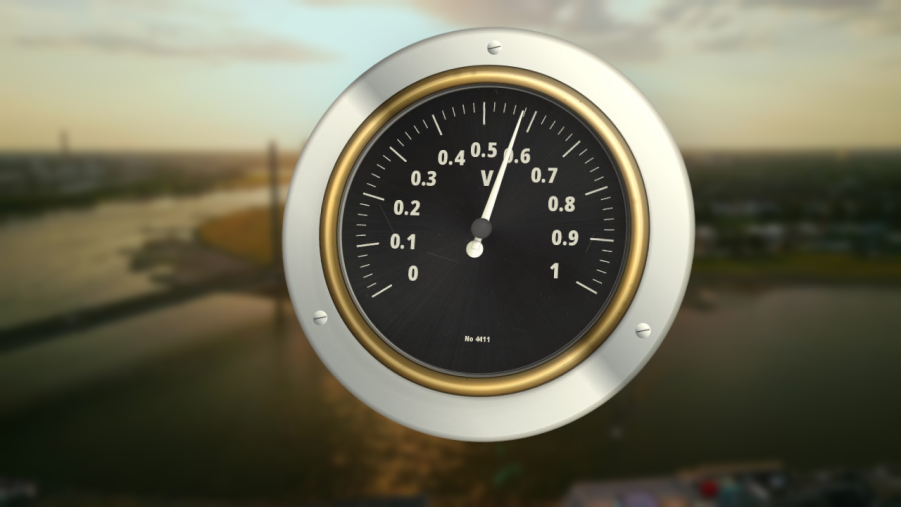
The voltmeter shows 0.58 (V)
